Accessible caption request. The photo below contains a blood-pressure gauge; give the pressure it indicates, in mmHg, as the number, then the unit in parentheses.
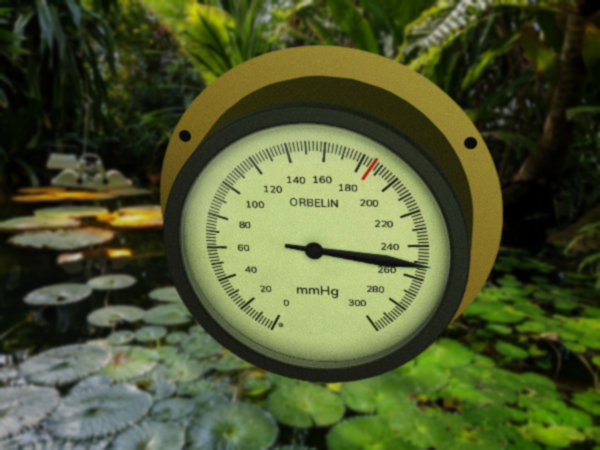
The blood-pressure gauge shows 250 (mmHg)
